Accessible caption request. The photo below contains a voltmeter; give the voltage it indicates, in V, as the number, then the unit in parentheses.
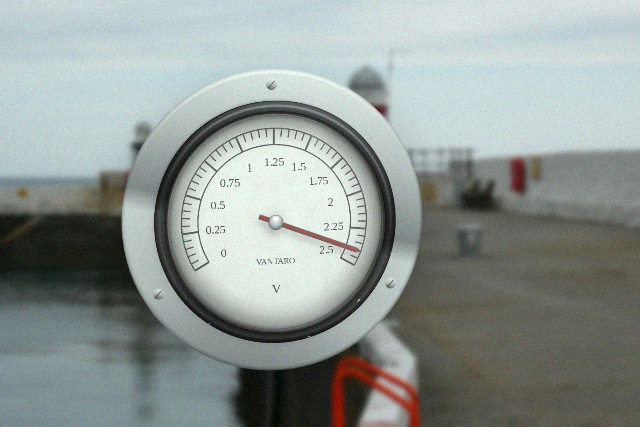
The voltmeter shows 2.4 (V)
